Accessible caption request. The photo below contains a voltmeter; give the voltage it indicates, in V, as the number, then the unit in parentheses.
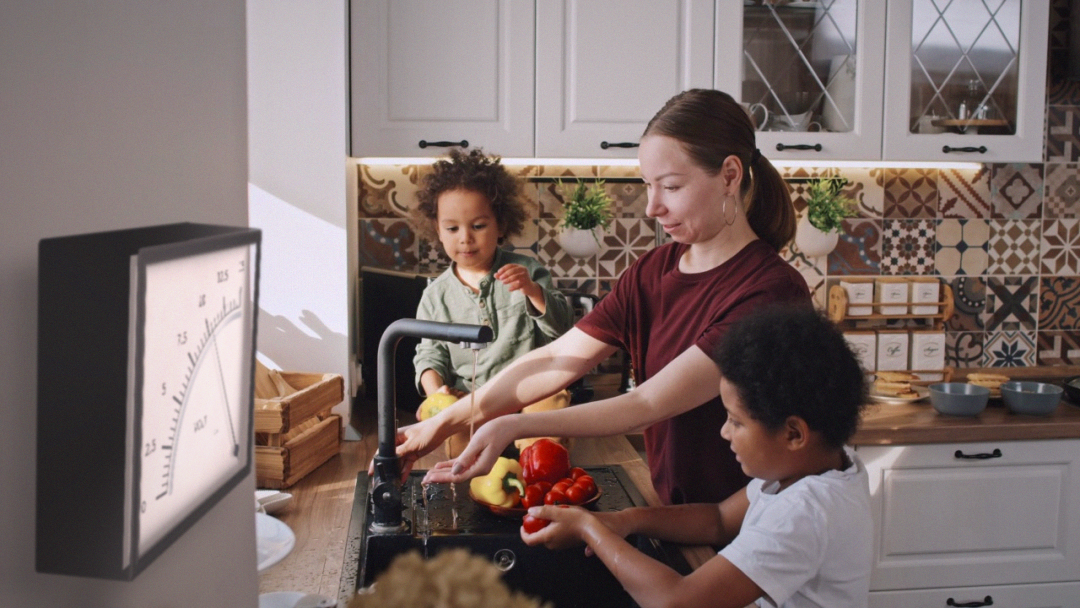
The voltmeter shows 10 (V)
